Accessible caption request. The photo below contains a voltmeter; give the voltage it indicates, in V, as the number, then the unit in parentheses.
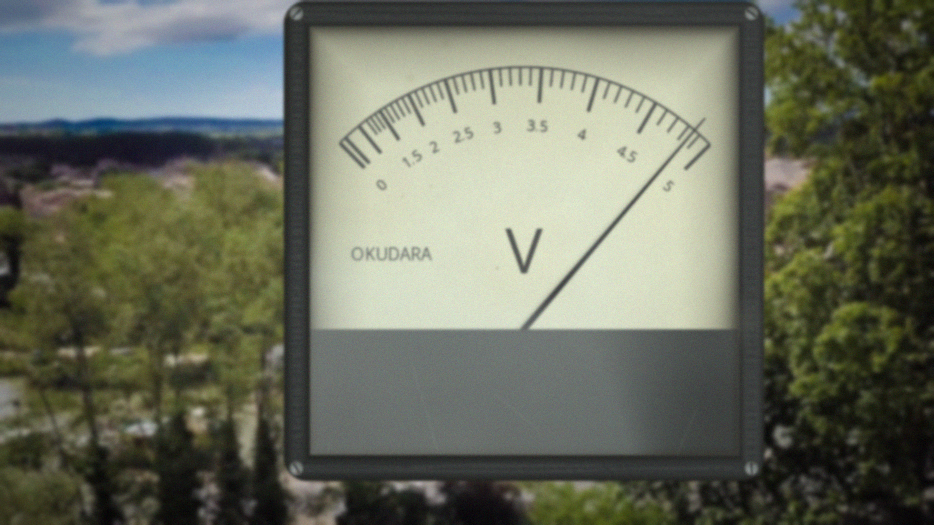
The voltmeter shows 4.85 (V)
